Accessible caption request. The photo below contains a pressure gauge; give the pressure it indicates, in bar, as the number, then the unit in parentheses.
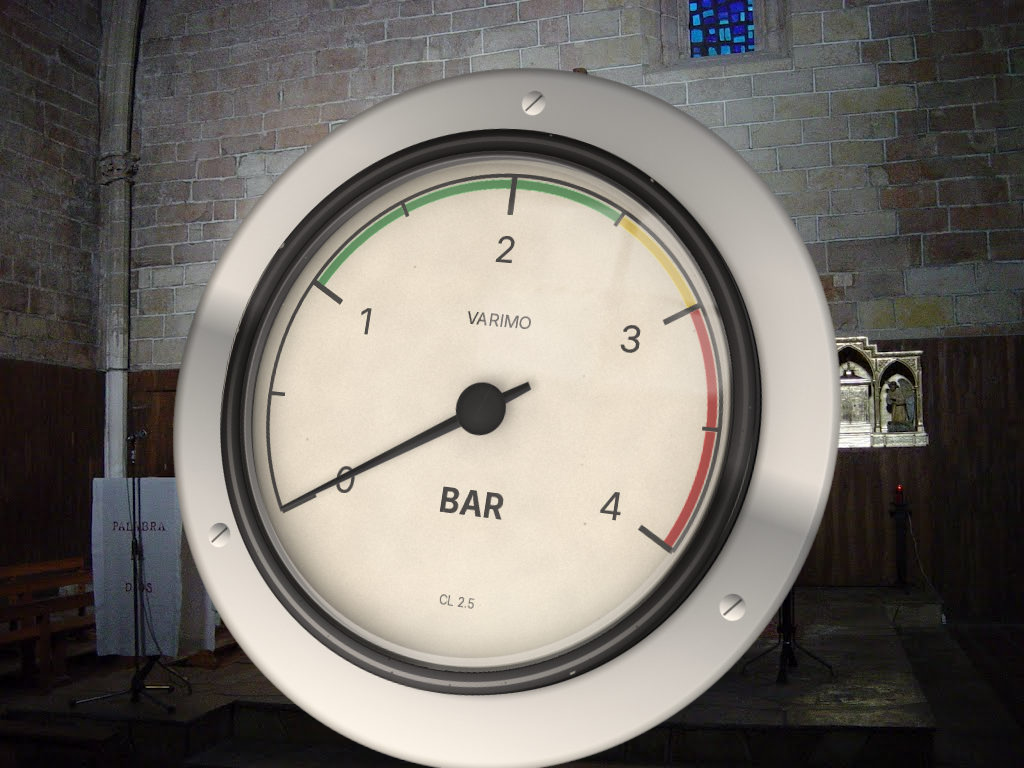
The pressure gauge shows 0 (bar)
